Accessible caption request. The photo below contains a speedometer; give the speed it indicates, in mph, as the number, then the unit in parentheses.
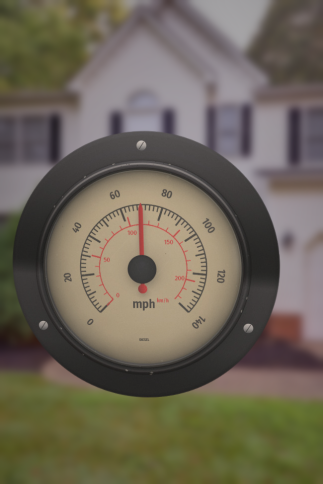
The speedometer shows 70 (mph)
